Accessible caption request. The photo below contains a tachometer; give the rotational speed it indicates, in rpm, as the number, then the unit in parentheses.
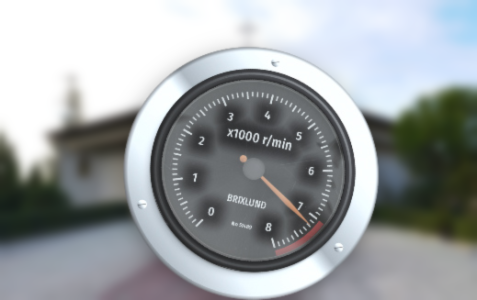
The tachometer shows 7200 (rpm)
